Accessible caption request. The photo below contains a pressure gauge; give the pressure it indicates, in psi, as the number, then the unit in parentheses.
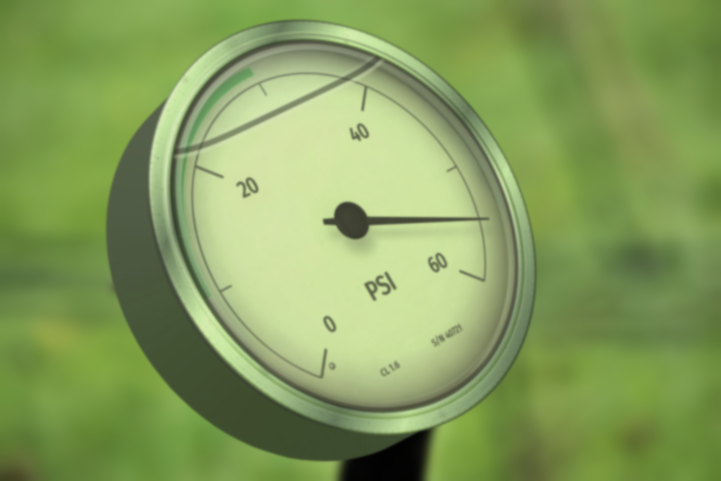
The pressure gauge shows 55 (psi)
